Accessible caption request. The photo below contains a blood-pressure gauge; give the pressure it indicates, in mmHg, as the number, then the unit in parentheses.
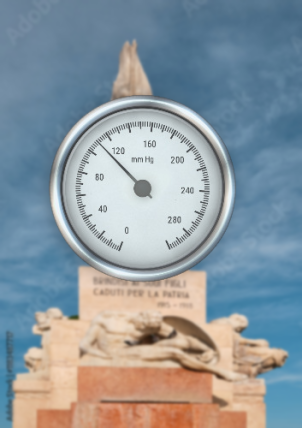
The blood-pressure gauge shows 110 (mmHg)
